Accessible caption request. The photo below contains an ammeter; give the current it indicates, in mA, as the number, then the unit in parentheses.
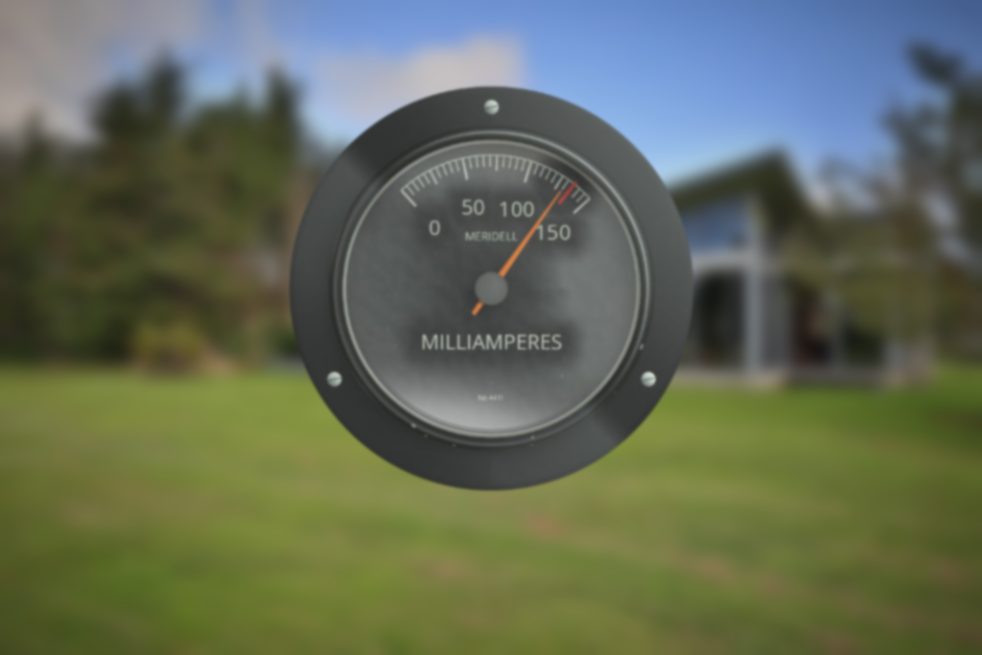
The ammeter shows 130 (mA)
